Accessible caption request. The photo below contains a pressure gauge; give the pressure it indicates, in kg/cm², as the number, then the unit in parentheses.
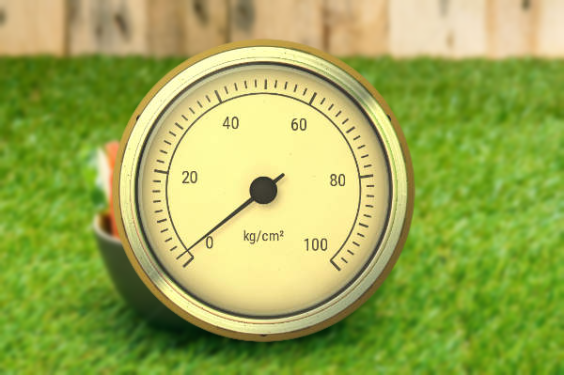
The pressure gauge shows 2 (kg/cm²)
